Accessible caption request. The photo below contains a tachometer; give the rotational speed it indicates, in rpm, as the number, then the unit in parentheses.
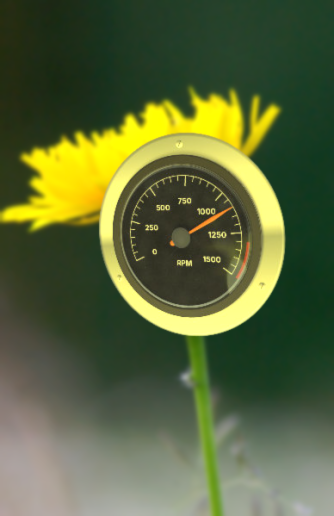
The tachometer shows 1100 (rpm)
